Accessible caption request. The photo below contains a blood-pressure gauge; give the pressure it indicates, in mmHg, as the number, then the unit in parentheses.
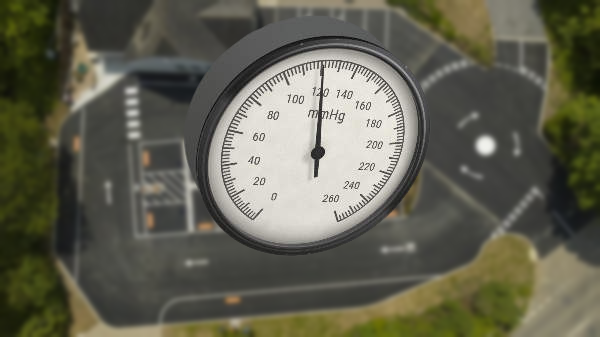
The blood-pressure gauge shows 120 (mmHg)
